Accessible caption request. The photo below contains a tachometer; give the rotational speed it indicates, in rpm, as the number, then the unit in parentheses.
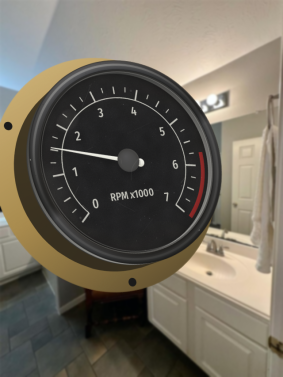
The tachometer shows 1500 (rpm)
